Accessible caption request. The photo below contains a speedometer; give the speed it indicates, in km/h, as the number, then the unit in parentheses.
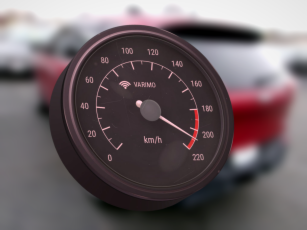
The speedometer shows 210 (km/h)
